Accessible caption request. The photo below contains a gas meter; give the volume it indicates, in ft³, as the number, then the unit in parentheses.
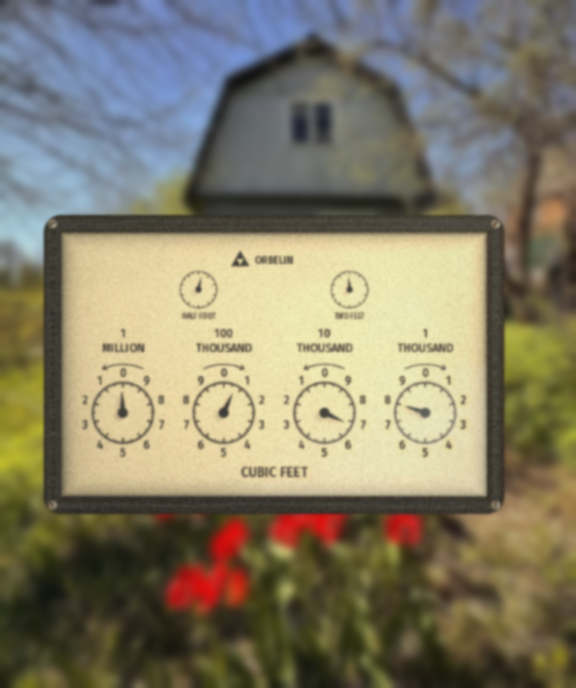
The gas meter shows 6800 (ft³)
